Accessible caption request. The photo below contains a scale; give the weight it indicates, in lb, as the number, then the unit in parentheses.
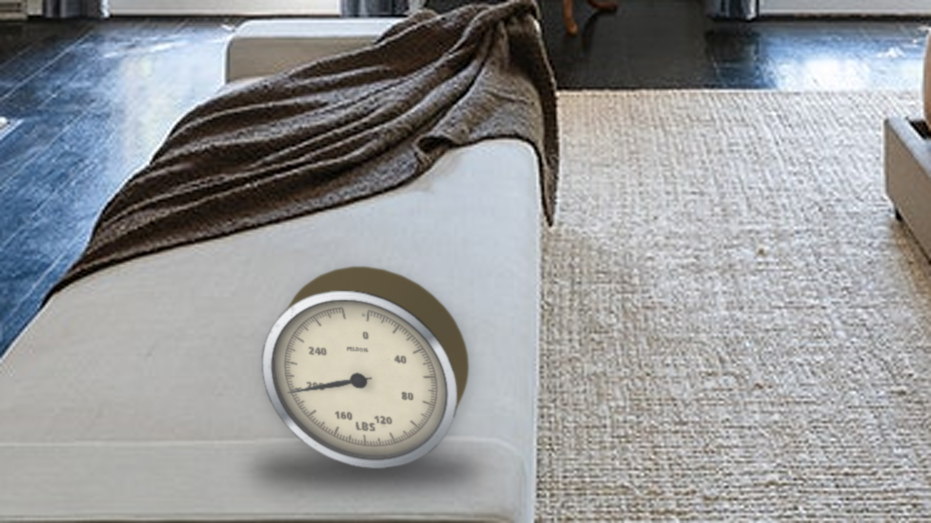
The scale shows 200 (lb)
